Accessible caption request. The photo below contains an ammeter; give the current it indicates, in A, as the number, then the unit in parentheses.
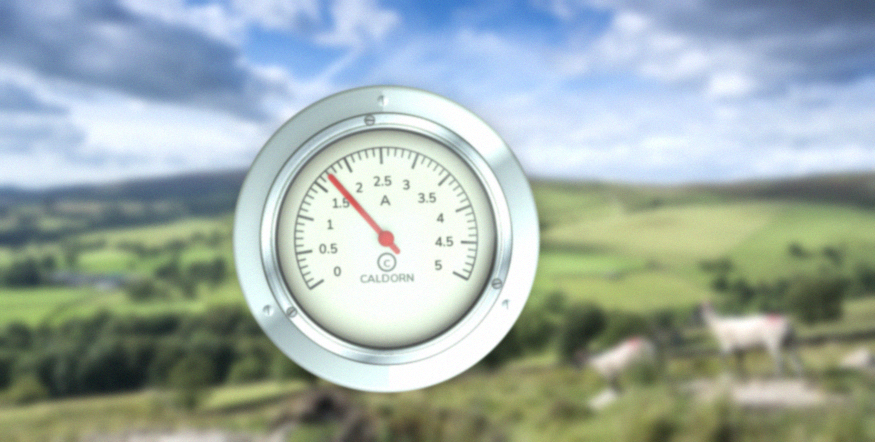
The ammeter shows 1.7 (A)
